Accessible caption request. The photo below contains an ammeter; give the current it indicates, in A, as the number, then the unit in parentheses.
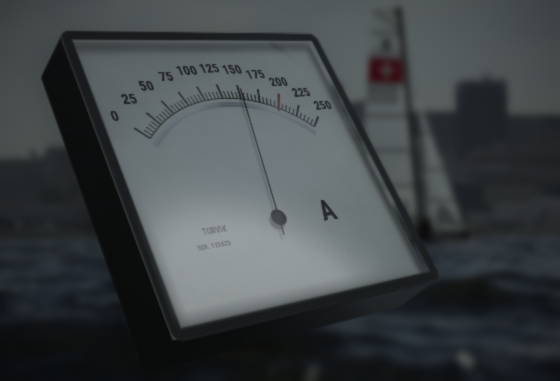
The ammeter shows 150 (A)
